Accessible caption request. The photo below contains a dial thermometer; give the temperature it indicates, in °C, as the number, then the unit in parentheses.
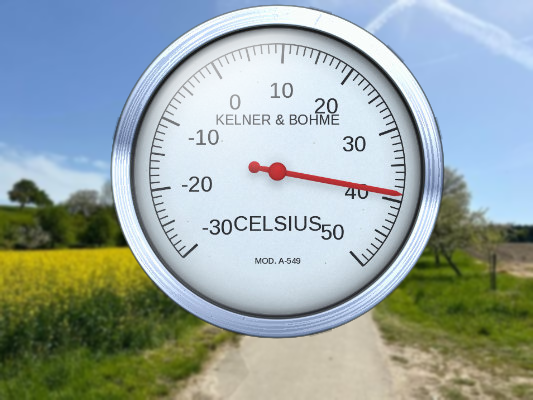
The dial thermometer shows 39 (°C)
